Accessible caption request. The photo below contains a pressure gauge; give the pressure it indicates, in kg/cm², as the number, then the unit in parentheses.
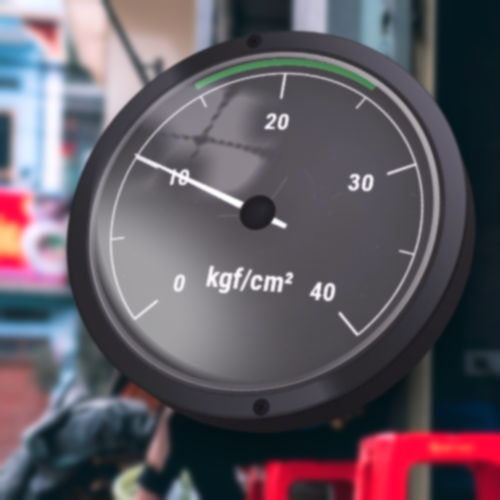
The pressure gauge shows 10 (kg/cm²)
